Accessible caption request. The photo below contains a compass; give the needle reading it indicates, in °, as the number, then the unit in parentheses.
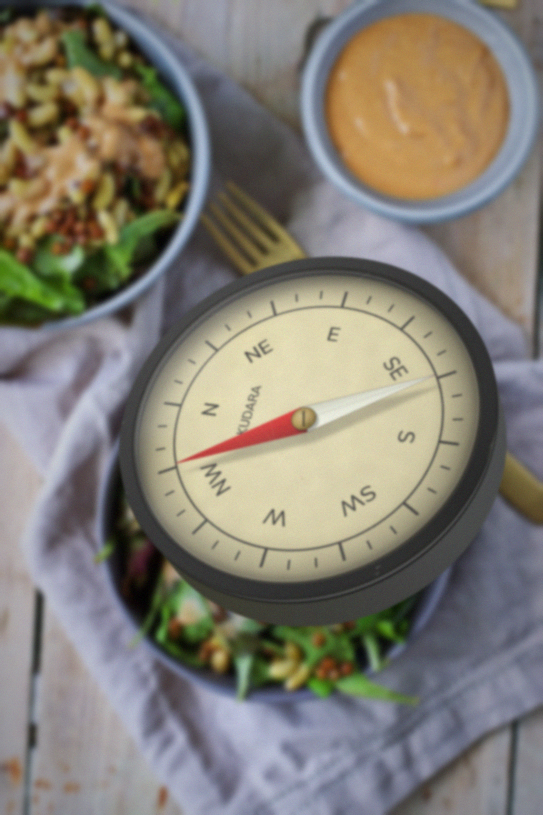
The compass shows 330 (°)
